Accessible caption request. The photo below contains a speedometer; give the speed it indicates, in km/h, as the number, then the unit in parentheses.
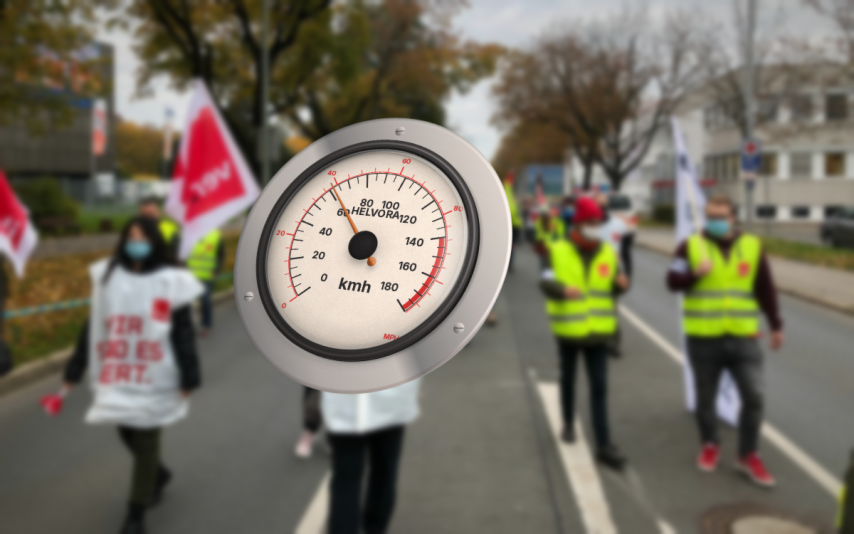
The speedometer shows 62.5 (km/h)
